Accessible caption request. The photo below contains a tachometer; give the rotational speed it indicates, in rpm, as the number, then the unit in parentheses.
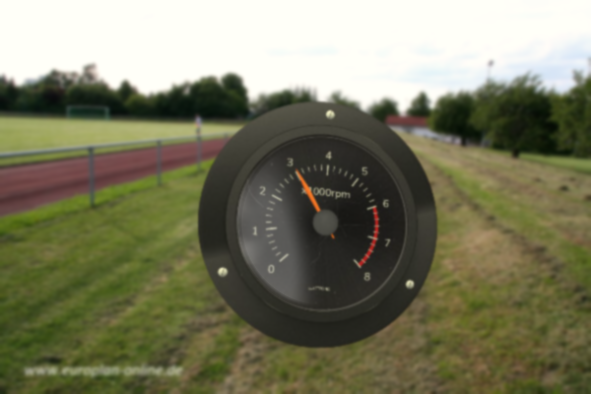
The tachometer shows 3000 (rpm)
